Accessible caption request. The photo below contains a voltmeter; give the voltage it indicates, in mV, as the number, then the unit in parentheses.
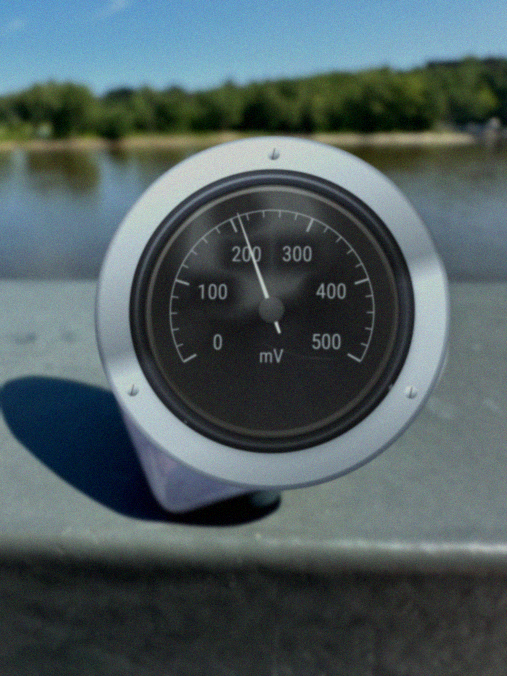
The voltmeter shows 210 (mV)
